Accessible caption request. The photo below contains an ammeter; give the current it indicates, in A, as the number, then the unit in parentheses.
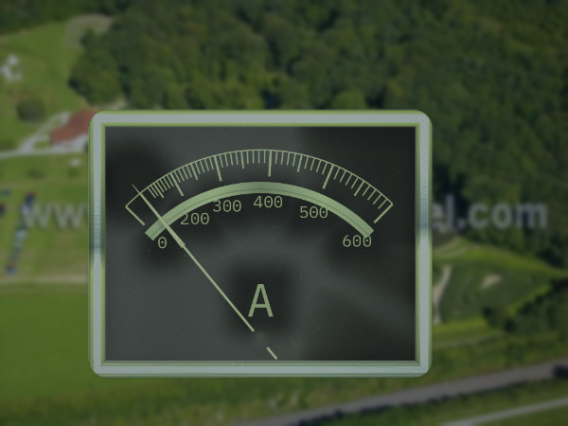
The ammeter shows 100 (A)
